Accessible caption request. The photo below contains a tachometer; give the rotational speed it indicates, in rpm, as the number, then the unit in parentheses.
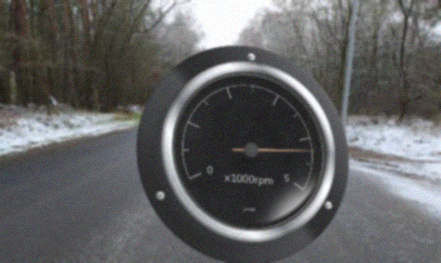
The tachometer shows 4250 (rpm)
